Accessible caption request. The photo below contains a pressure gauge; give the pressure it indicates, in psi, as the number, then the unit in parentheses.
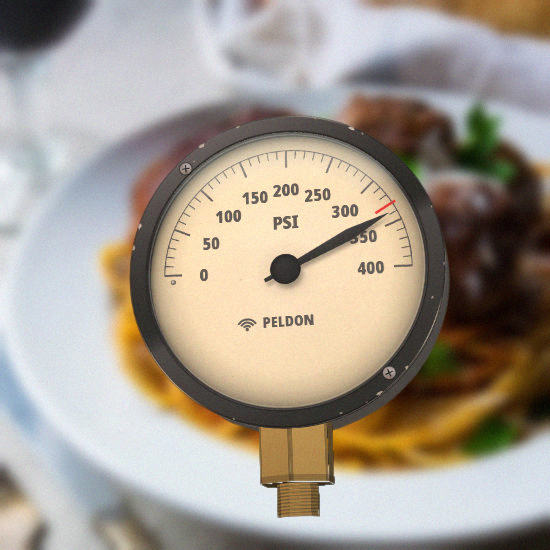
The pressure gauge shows 340 (psi)
